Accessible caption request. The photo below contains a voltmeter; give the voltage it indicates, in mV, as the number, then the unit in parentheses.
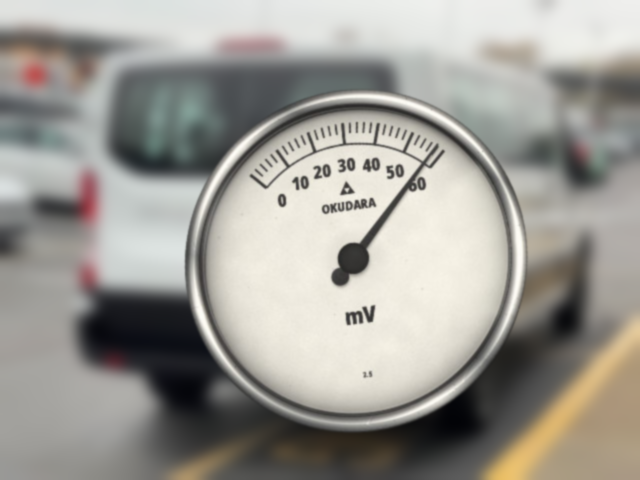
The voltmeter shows 58 (mV)
